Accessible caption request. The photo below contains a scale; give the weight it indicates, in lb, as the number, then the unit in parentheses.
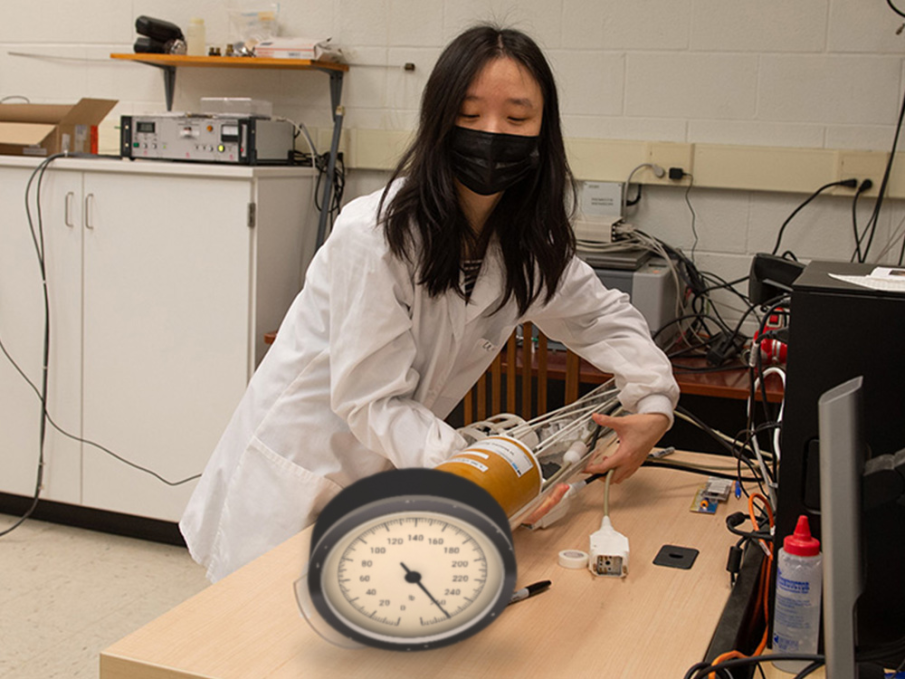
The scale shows 260 (lb)
